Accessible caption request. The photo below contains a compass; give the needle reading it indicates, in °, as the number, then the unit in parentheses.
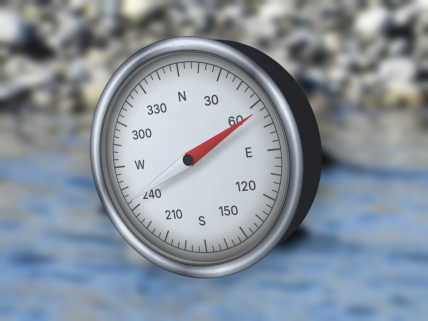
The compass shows 65 (°)
